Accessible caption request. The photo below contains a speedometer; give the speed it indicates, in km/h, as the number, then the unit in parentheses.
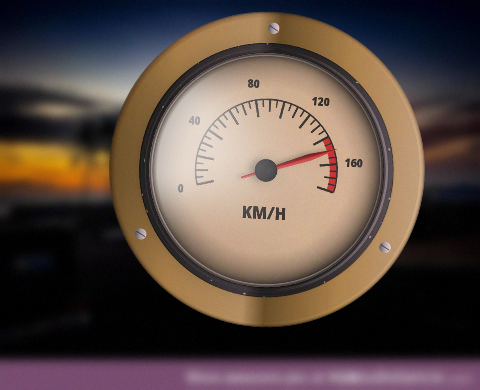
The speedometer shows 150 (km/h)
